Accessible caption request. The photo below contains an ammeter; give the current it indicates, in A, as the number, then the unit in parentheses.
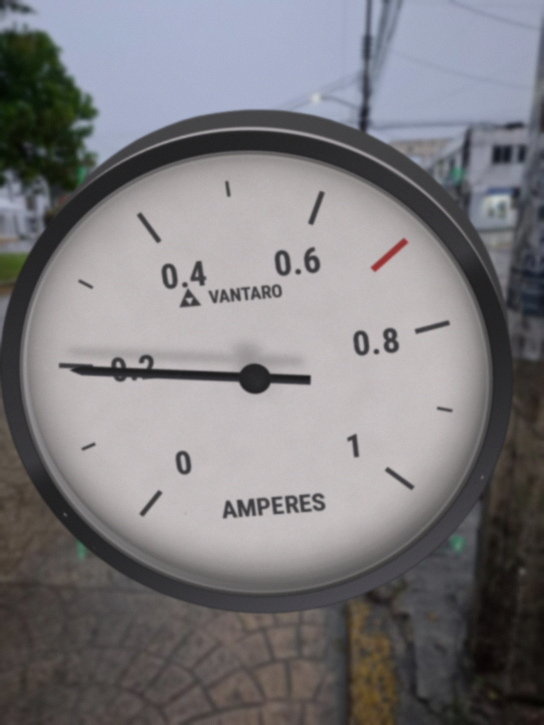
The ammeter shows 0.2 (A)
